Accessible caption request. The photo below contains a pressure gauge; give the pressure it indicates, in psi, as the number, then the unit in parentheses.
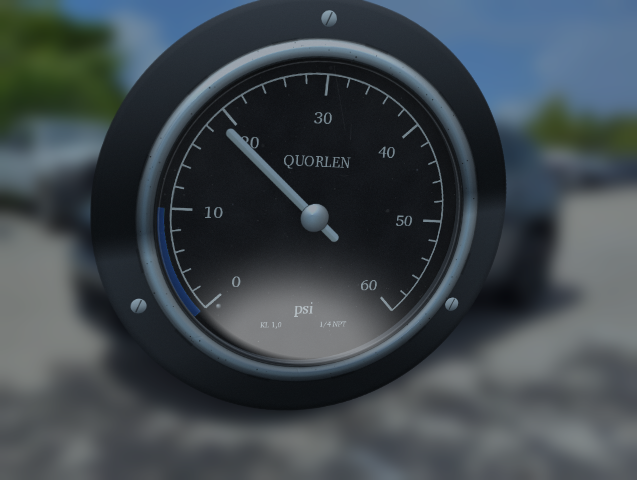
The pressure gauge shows 19 (psi)
